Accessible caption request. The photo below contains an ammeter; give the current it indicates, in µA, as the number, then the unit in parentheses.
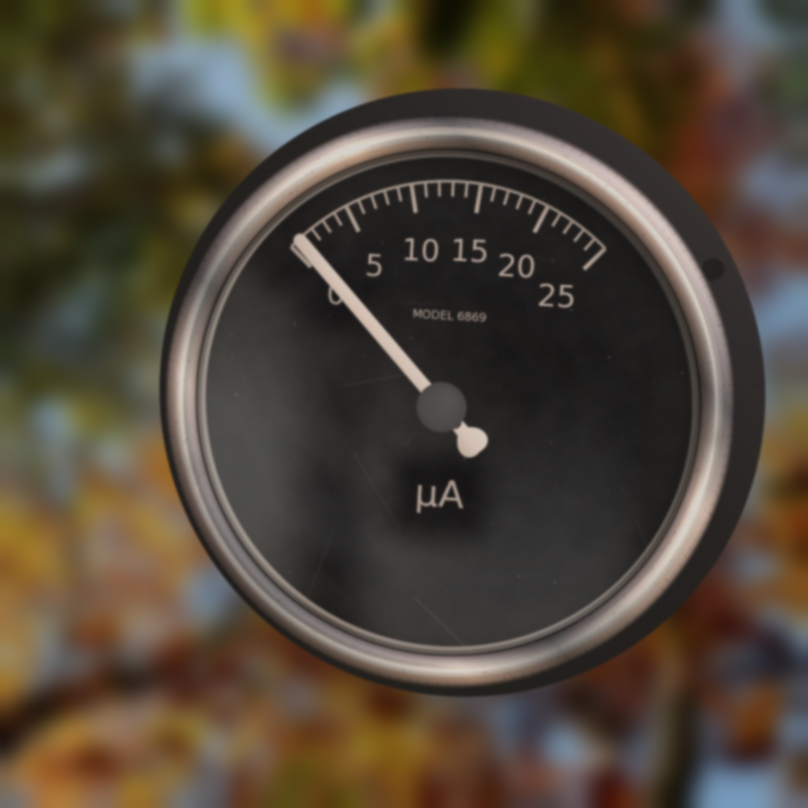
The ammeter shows 1 (µA)
